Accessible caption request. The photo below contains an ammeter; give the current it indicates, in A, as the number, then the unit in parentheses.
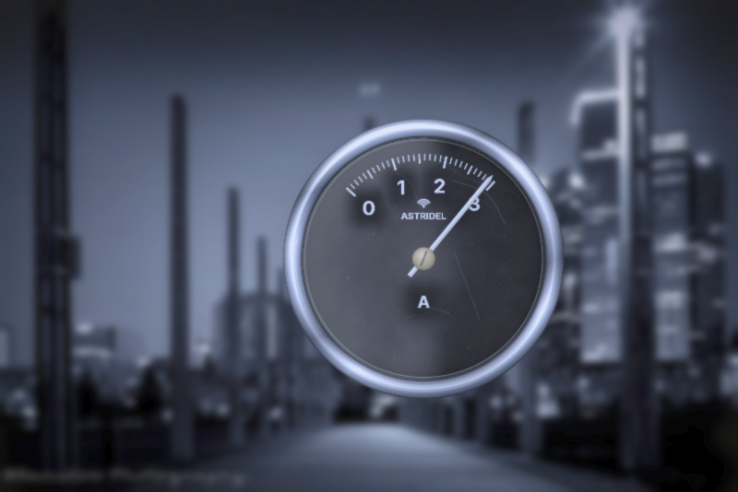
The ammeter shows 2.9 (A)
